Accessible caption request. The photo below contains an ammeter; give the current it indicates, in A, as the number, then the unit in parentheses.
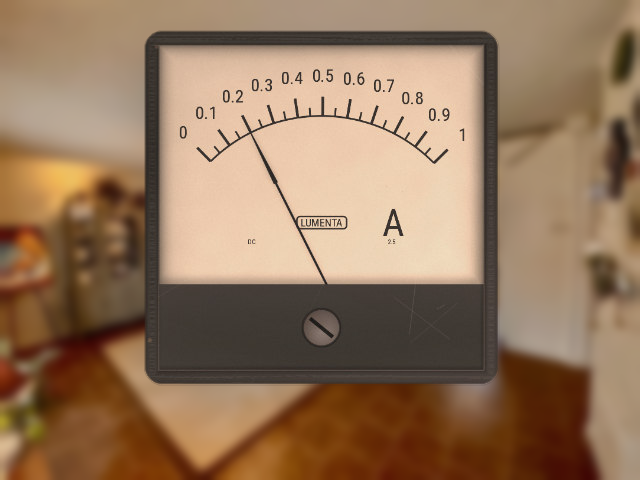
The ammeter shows 0.2 (A)
